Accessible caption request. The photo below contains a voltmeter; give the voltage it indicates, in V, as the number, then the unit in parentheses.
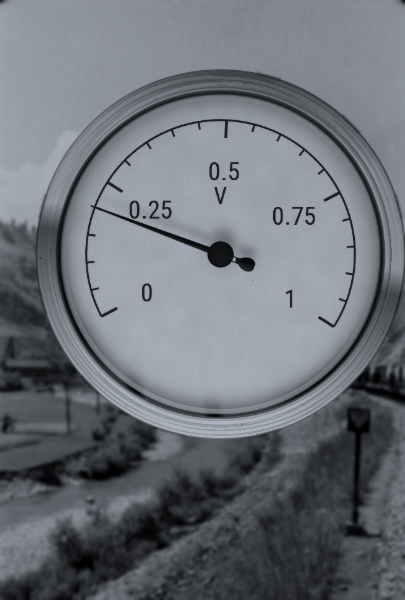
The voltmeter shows 0.2 (V)
